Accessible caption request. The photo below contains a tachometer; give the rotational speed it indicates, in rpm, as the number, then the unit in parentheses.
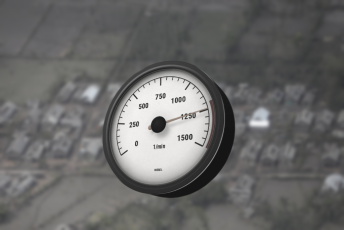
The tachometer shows 1250 (rpm)
